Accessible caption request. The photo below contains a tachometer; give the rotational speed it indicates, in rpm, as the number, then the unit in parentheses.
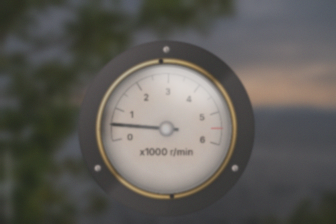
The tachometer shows 500 (rpm)
